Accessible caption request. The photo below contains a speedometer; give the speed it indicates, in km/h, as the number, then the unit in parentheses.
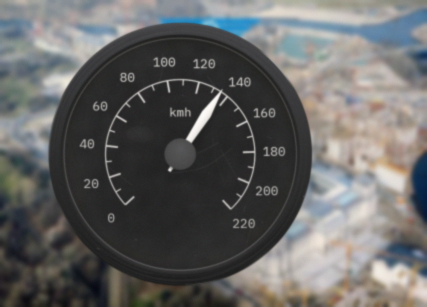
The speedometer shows 135 (km/h)
